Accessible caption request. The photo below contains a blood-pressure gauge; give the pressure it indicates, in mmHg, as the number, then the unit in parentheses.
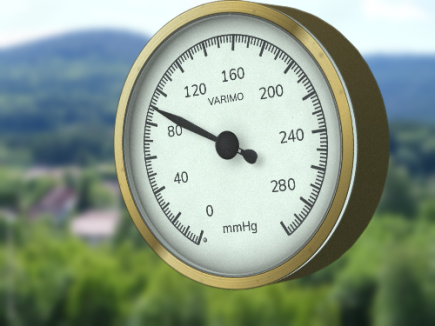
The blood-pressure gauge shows 90 (mmHg)
